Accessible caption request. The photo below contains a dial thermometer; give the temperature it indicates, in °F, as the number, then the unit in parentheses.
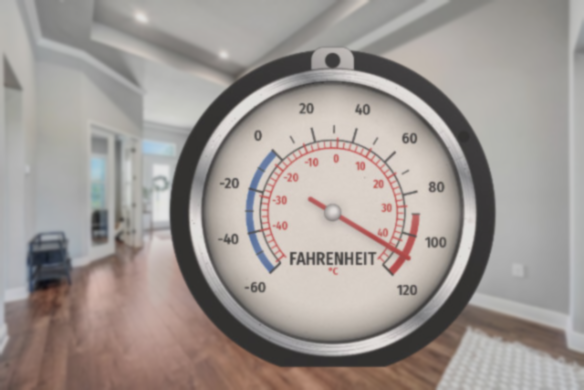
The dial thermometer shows 110 (°F)
